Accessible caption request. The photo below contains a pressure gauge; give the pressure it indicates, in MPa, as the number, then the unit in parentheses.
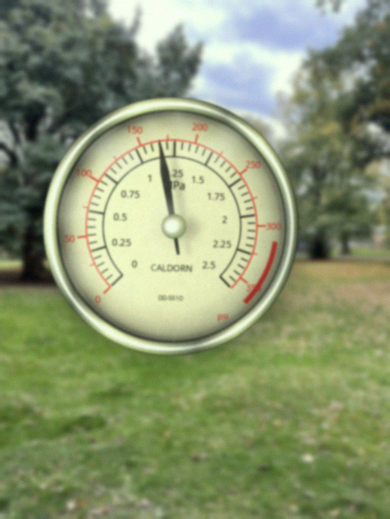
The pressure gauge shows 1.15 (MPa)
